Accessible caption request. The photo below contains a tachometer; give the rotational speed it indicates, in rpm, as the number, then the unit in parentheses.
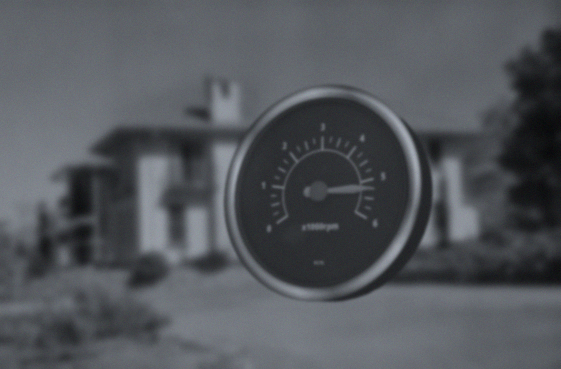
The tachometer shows 5250 (rpm)
